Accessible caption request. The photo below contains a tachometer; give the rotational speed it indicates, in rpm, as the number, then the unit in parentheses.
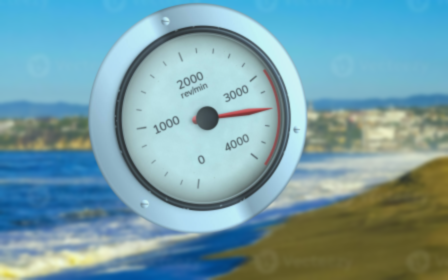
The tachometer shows 3400 (rpm)
